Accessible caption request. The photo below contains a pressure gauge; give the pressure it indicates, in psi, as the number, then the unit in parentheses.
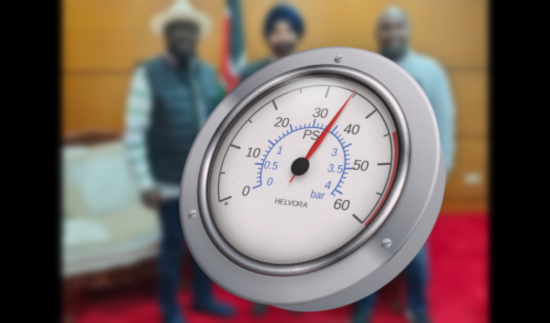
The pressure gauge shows 35 (psi)
